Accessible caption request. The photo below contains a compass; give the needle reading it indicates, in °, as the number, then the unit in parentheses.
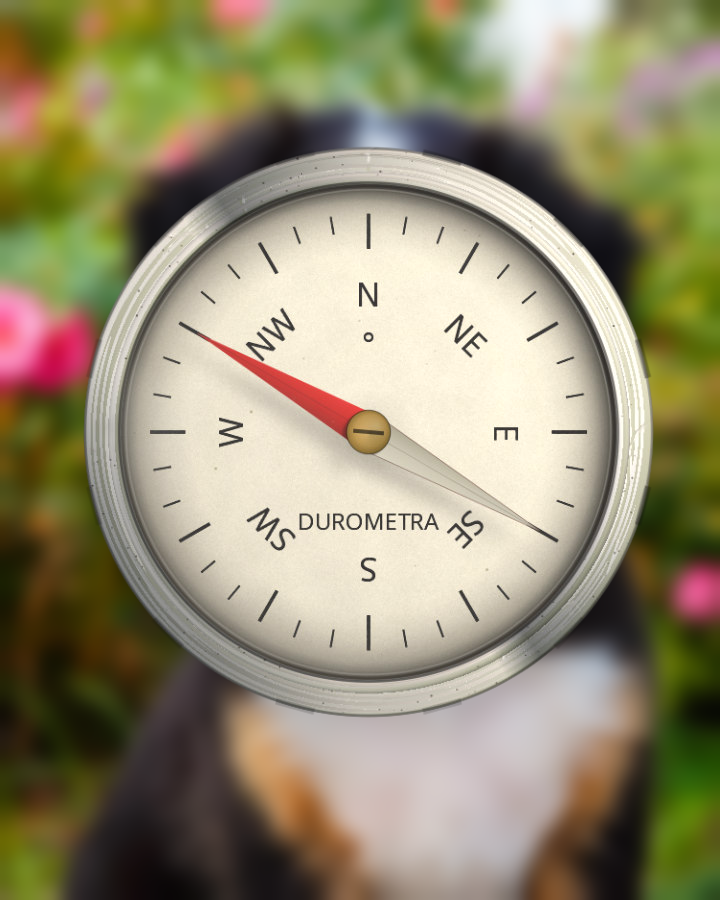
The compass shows 300 (°)
